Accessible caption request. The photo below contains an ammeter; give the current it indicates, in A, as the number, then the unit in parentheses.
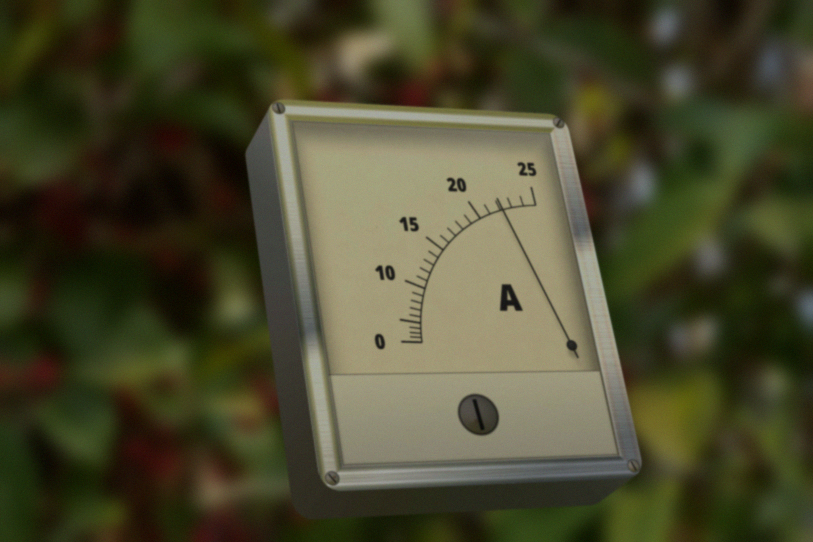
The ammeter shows 22 (A)
